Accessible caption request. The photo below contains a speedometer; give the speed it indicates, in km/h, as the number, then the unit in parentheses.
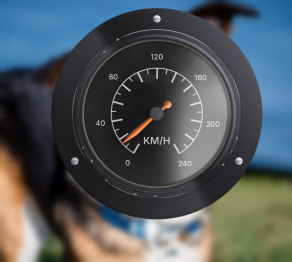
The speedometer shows 15 (km/h)
